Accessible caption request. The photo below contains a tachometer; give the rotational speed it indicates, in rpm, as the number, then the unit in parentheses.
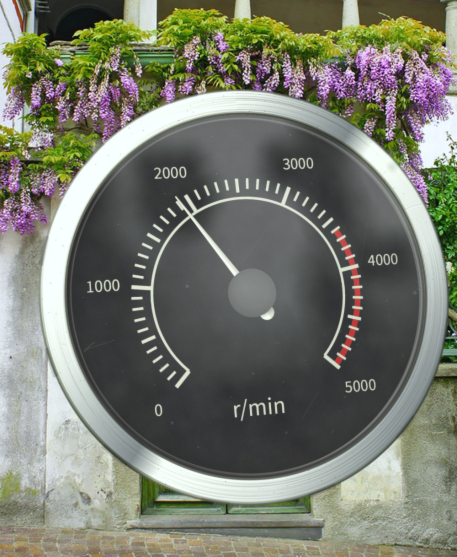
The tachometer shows 1900 (rpm)
